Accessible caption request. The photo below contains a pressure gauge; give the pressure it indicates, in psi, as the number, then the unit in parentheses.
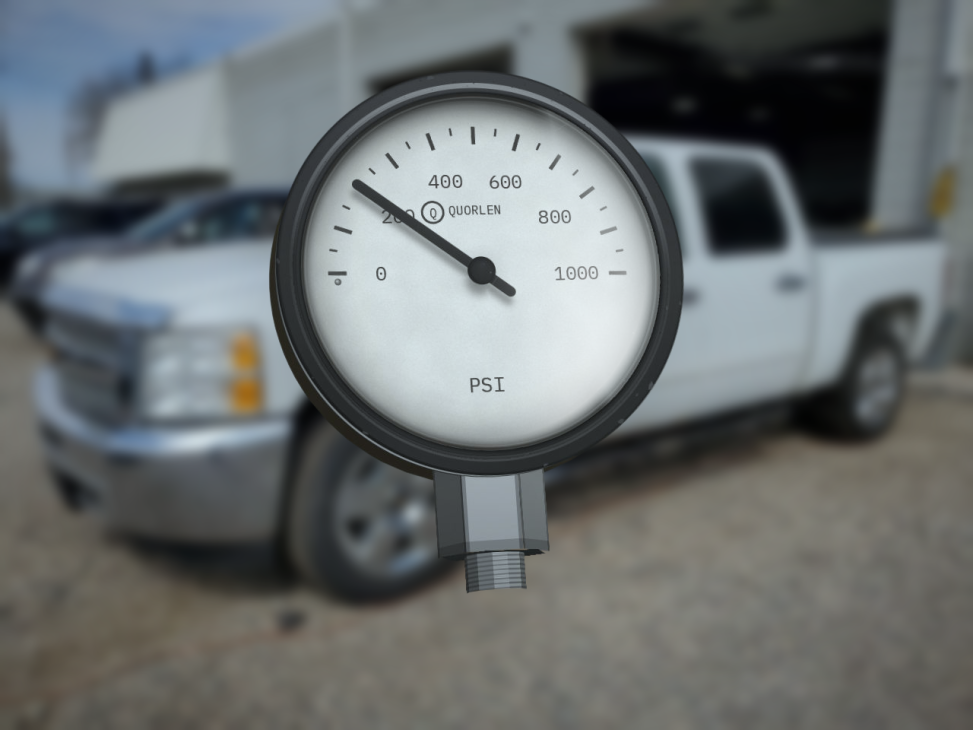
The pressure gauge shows 200 (psi)
